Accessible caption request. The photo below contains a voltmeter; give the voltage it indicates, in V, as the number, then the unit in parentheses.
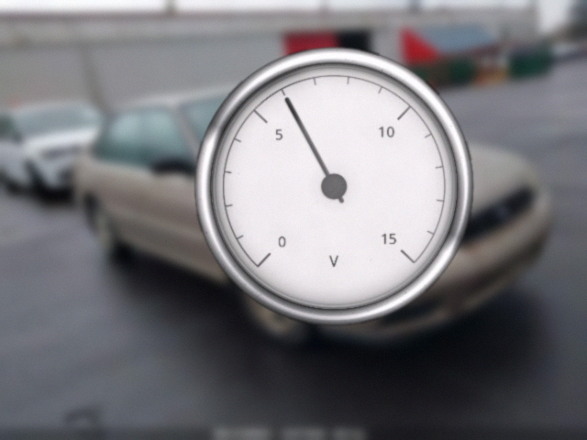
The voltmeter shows 6 (V)
